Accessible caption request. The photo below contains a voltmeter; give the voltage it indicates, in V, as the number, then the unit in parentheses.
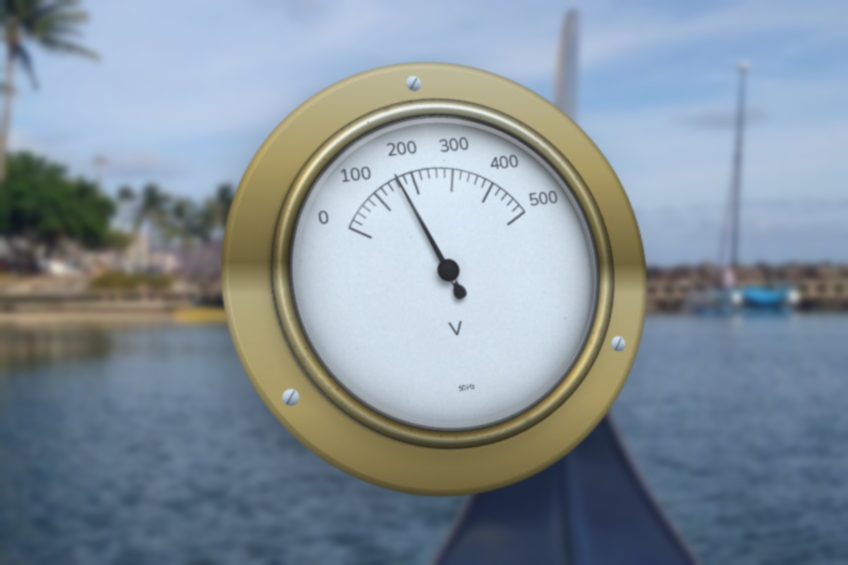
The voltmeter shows 160 (V)
